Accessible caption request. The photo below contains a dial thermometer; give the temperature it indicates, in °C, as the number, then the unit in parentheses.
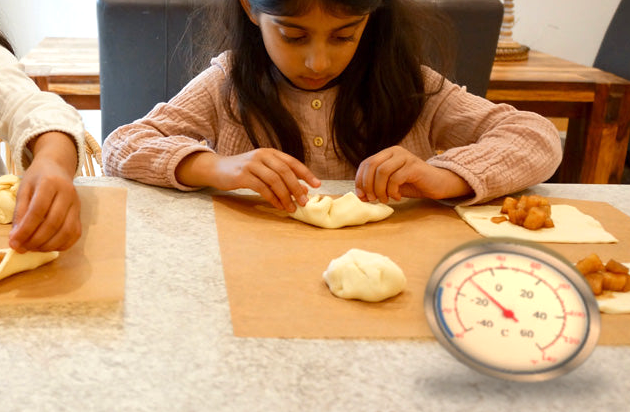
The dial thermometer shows -10 (°C)
